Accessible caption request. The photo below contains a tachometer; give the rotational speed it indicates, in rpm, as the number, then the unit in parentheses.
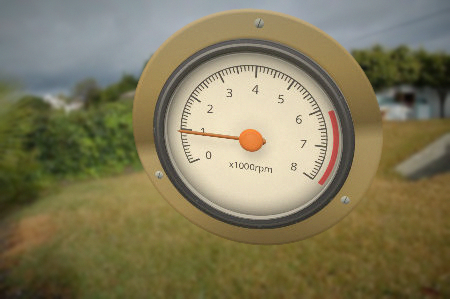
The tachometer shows 1000 (rpm)
